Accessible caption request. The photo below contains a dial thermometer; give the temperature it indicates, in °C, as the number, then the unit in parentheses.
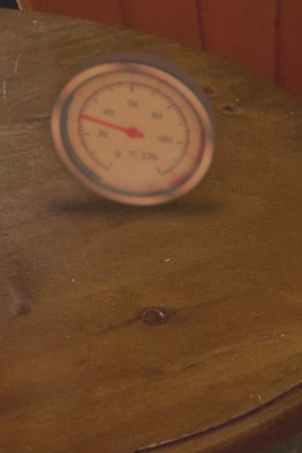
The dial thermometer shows 30 (°C)
